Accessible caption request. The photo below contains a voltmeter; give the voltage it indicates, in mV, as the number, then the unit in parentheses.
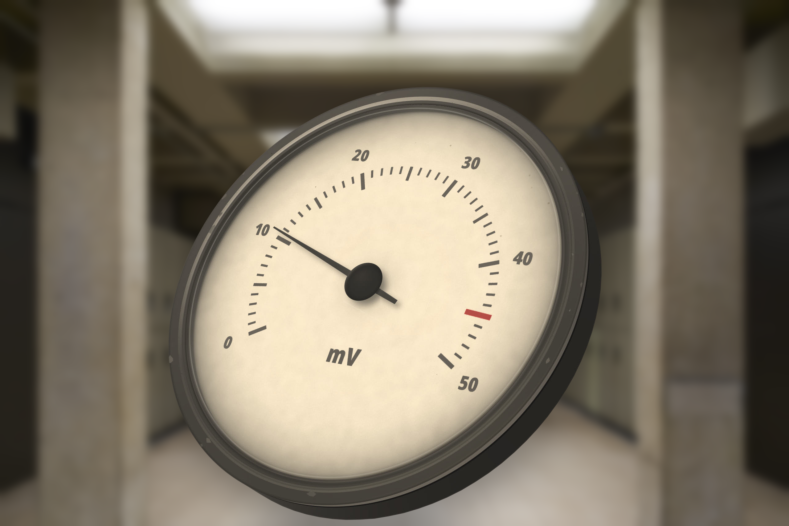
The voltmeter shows 10.5 (mV)
